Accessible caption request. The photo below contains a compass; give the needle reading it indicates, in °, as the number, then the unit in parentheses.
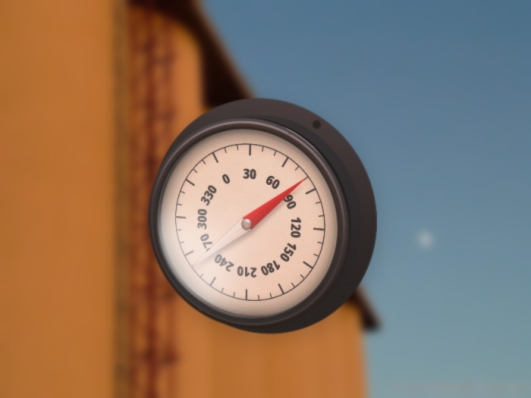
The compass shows 80 (°)
